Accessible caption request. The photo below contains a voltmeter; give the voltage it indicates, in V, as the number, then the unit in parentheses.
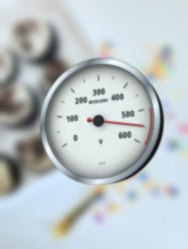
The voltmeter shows 550 (V)
